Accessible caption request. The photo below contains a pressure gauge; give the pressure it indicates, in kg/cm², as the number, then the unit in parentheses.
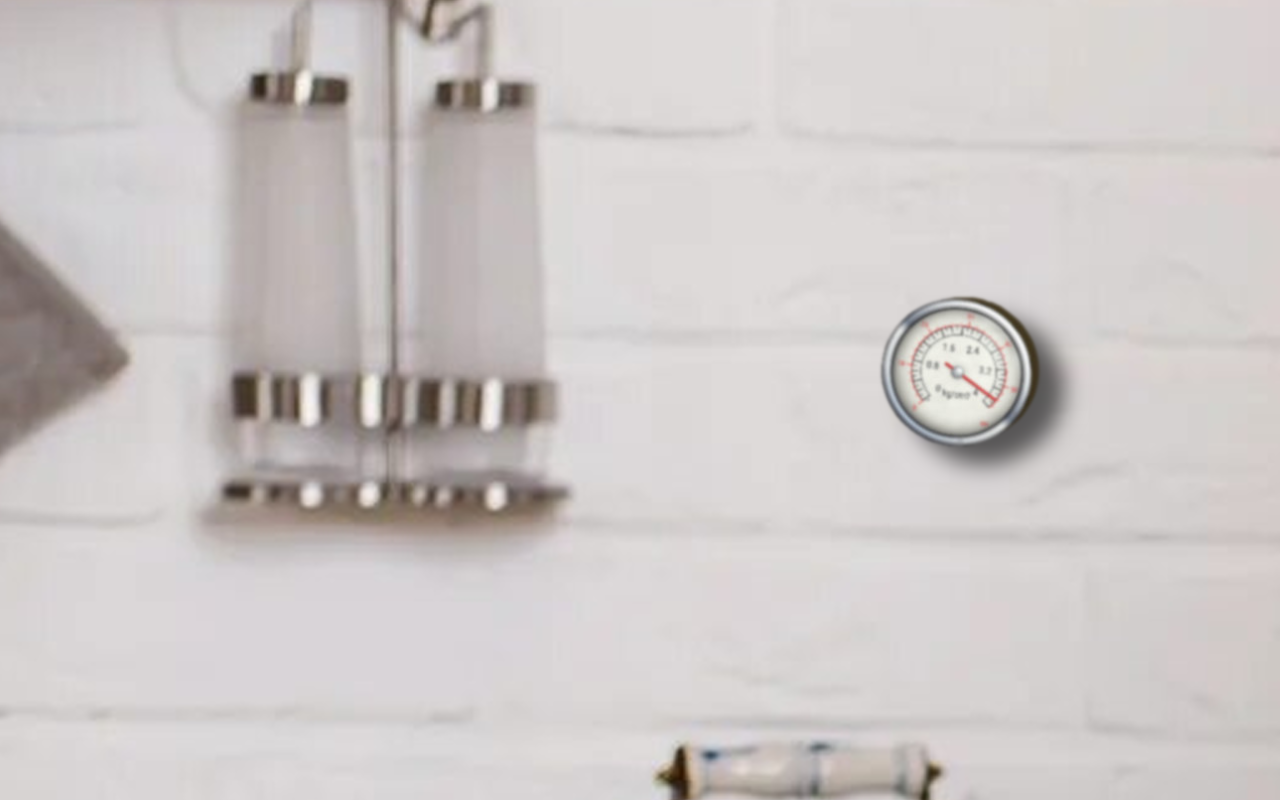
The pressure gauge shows 3.8 (kg/cm²)
